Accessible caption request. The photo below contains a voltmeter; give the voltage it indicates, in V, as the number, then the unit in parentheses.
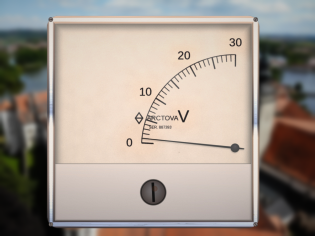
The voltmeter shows 1 (V)
